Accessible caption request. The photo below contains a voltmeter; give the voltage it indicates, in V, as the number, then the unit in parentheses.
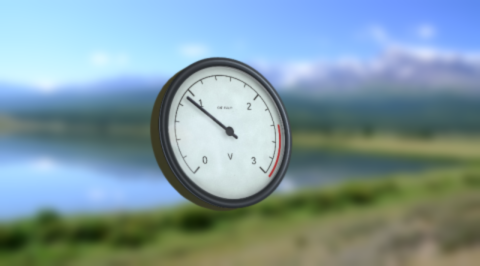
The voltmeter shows 0.9 (V)
